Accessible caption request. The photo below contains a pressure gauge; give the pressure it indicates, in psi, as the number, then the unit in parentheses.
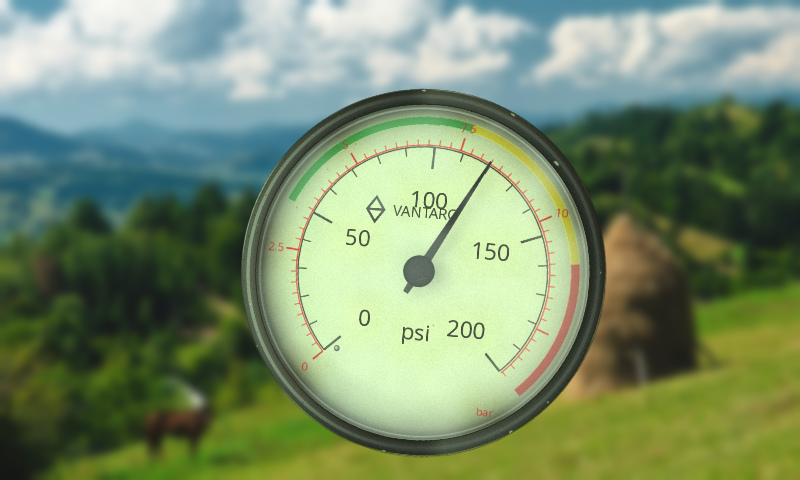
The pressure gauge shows 120 (psi)
